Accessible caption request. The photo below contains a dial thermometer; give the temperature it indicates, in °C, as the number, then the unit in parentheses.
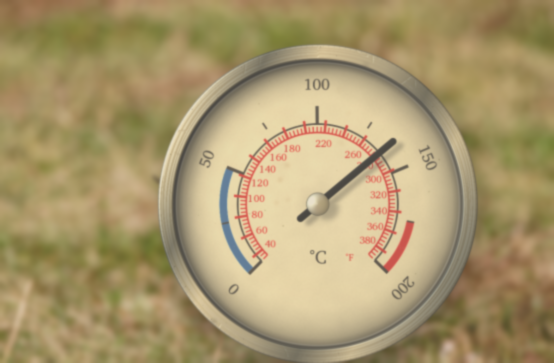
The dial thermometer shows 137.5 (°C)
